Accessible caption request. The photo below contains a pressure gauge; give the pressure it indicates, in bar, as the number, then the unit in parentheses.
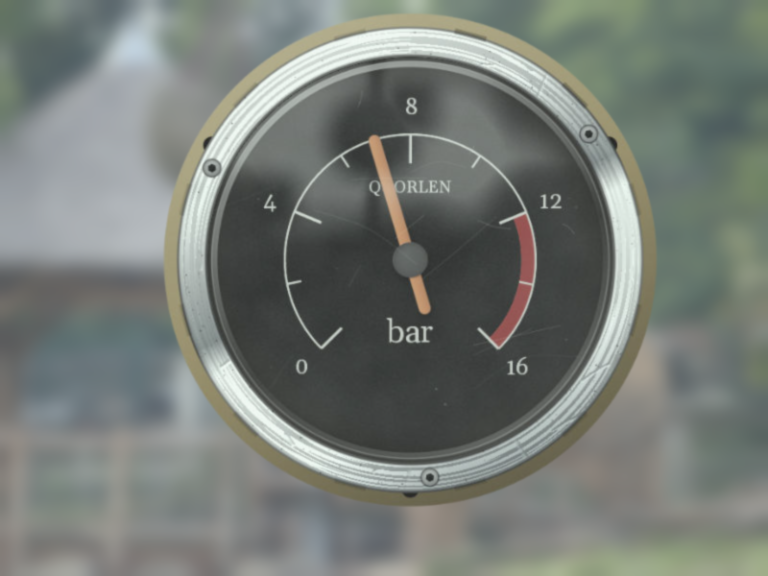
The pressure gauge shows 7 (bar)
